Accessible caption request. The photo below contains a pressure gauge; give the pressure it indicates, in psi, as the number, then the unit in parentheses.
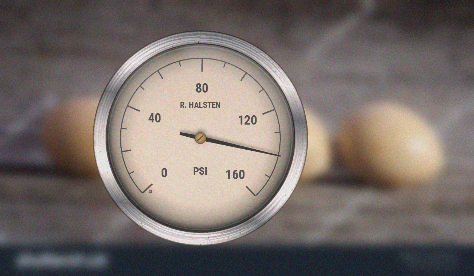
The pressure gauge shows 140 (psi)
